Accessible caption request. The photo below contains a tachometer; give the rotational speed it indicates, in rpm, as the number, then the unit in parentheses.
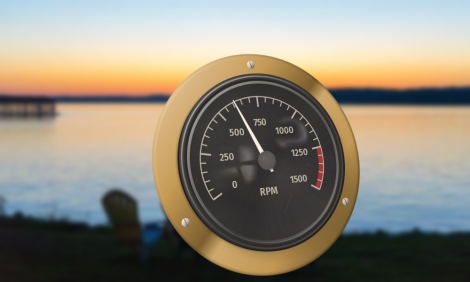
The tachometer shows 600 (rpm)
